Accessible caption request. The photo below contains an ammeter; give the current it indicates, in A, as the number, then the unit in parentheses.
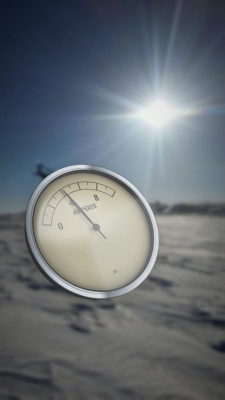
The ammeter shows 4 (A)
